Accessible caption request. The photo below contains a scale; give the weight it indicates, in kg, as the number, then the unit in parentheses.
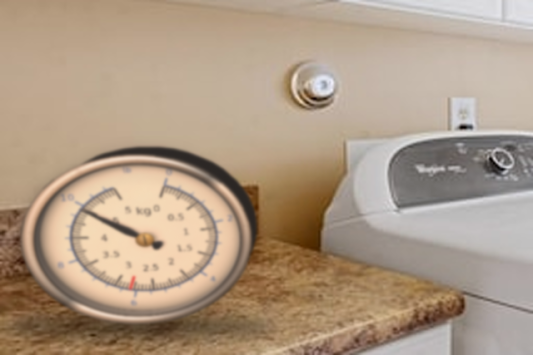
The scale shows 4.5 (kg)
